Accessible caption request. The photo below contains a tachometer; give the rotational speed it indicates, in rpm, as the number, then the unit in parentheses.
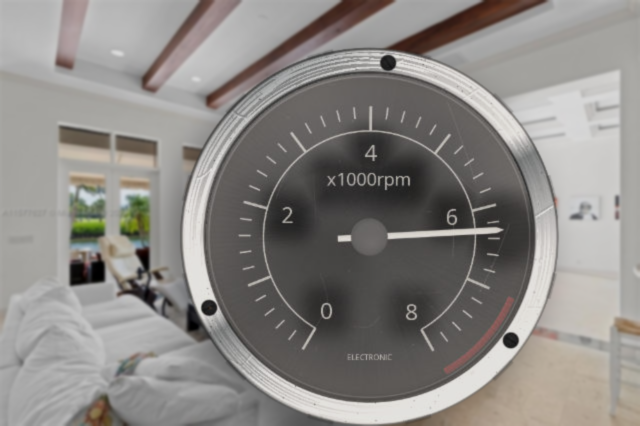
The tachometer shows 6300 (rpm)
